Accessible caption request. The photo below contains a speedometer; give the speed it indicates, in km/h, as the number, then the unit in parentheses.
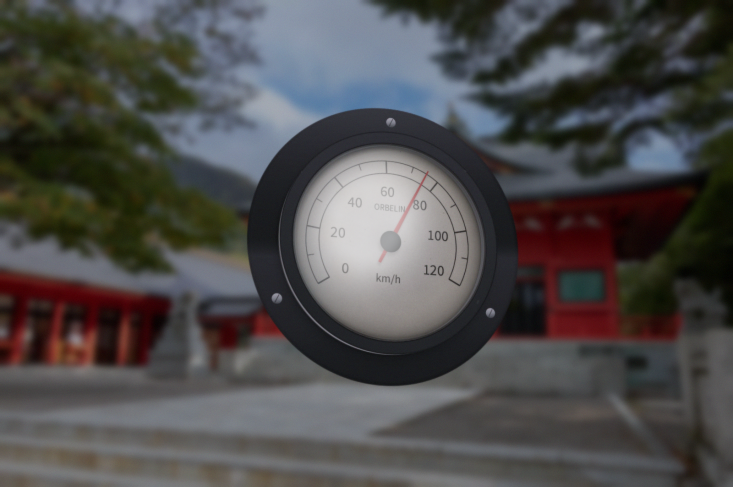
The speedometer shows 75 (km/h)
